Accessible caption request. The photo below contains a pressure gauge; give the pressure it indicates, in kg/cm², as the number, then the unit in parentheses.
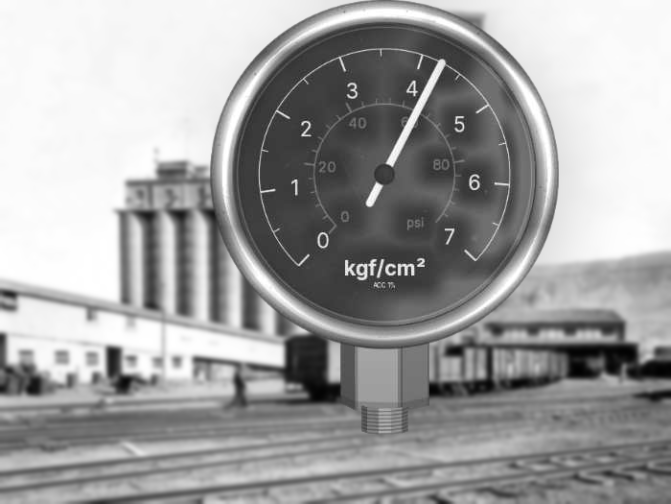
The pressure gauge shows 4.25 (kg/cm²)
